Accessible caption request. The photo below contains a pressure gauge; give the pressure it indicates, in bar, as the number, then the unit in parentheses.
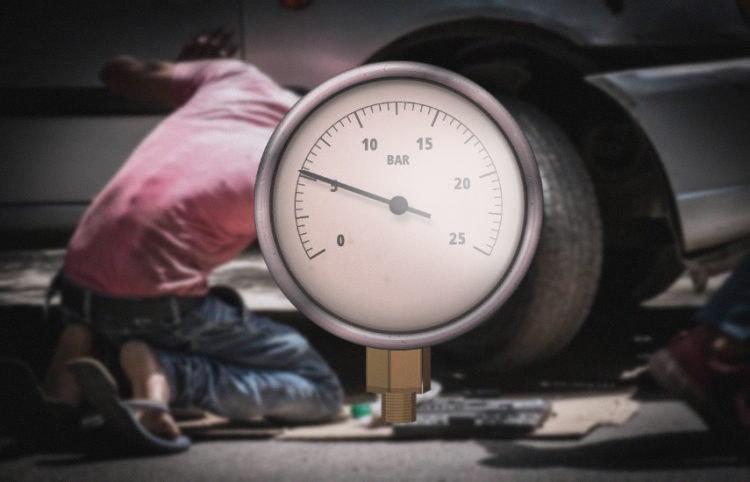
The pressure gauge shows 5.25 (bar)
